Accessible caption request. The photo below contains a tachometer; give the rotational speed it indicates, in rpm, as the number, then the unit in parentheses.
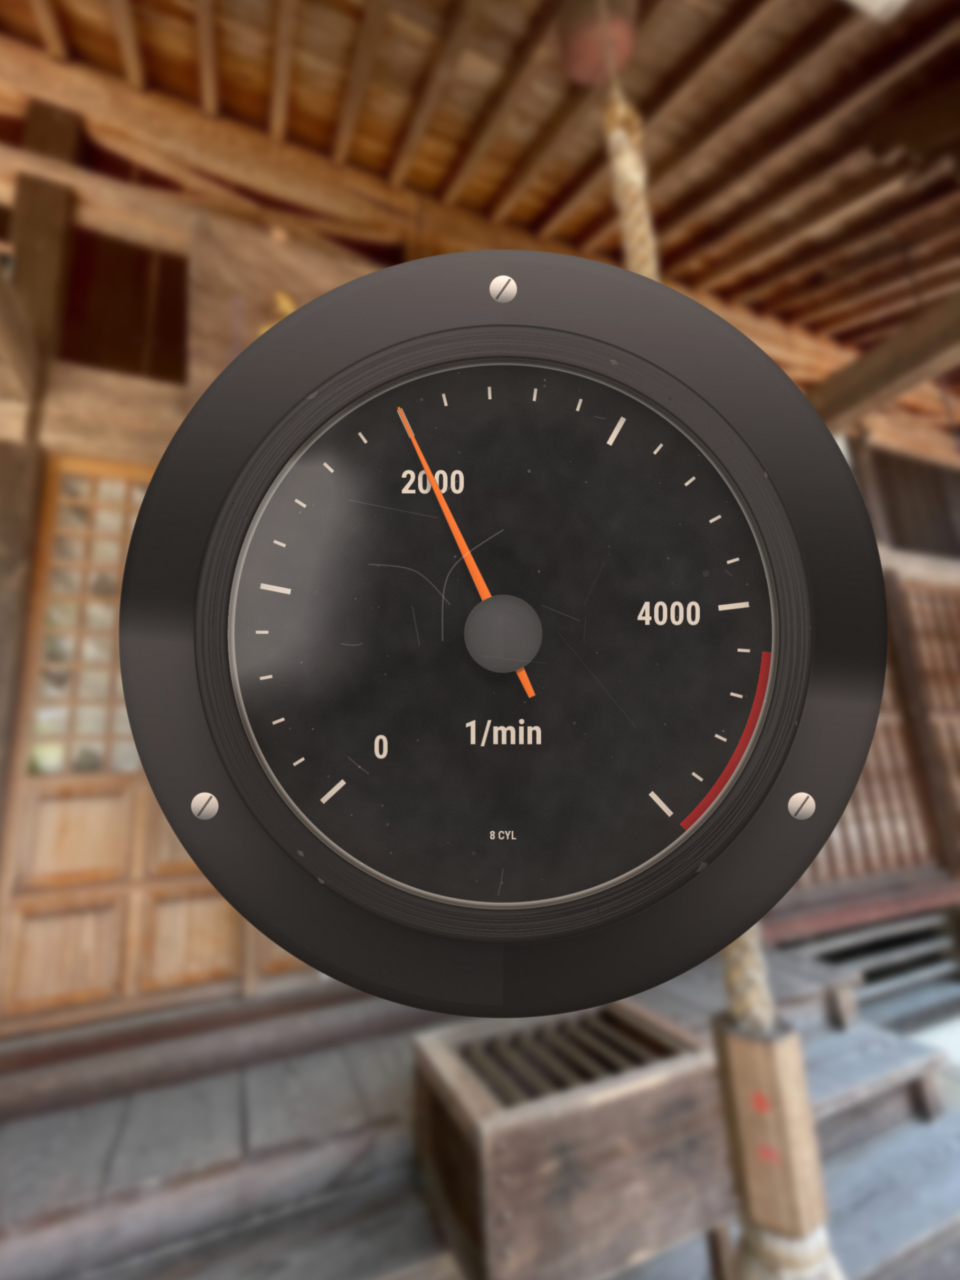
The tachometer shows 2000 (rpm)
